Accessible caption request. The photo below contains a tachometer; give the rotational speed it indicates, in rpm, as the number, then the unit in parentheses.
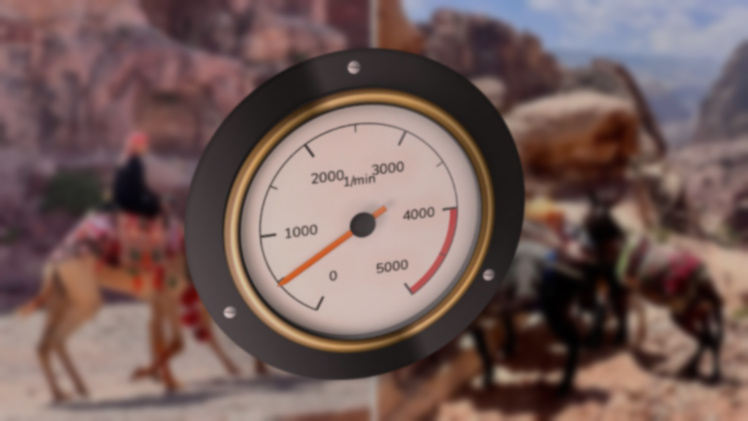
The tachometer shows 500 (rpm)
